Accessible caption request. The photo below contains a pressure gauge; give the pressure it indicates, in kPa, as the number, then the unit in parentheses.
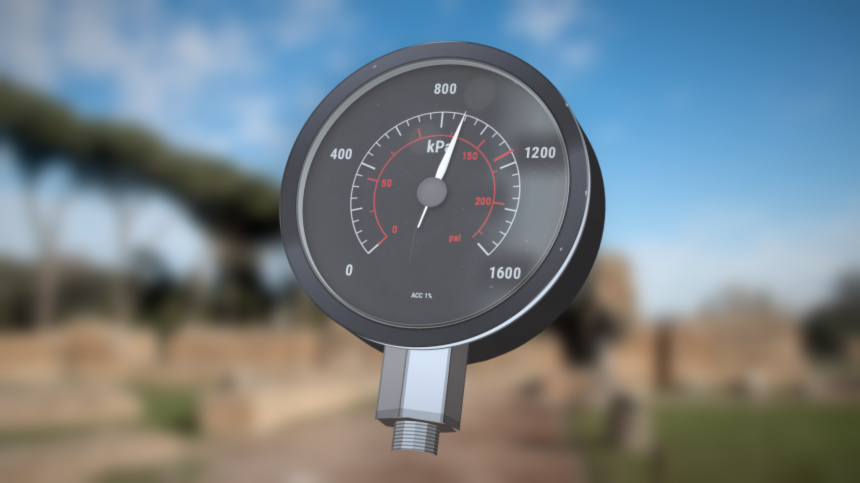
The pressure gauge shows 900 (kPa)
